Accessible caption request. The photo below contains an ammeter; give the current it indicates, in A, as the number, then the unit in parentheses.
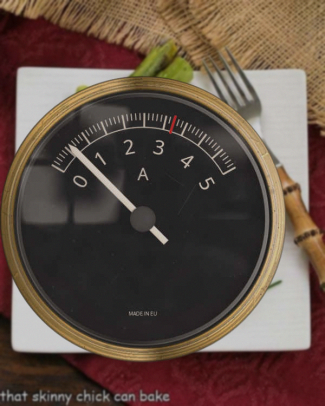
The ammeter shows 0.6 (A)
